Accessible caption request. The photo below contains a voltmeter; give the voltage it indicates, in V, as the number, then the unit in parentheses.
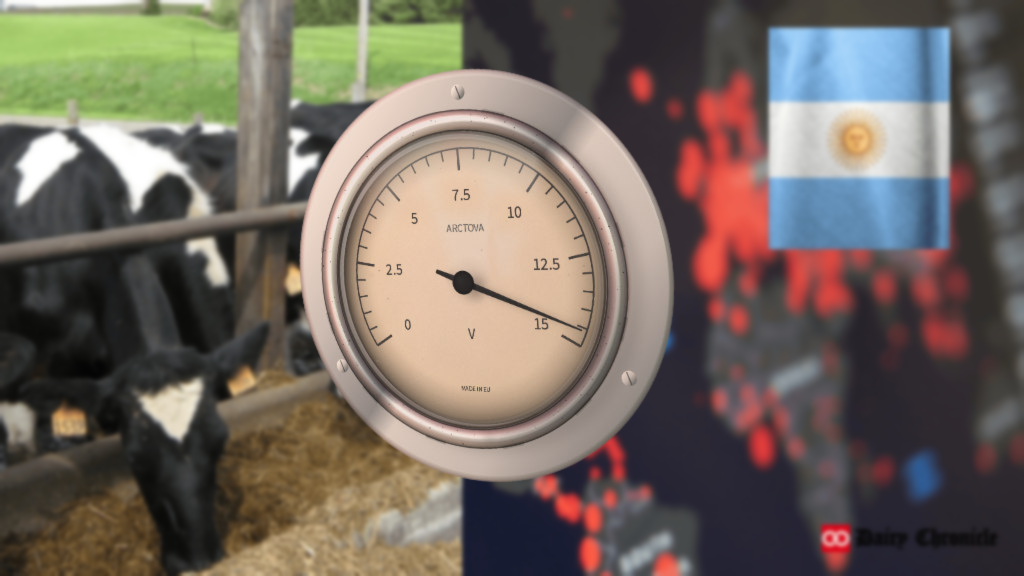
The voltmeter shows 14.5 (V)
